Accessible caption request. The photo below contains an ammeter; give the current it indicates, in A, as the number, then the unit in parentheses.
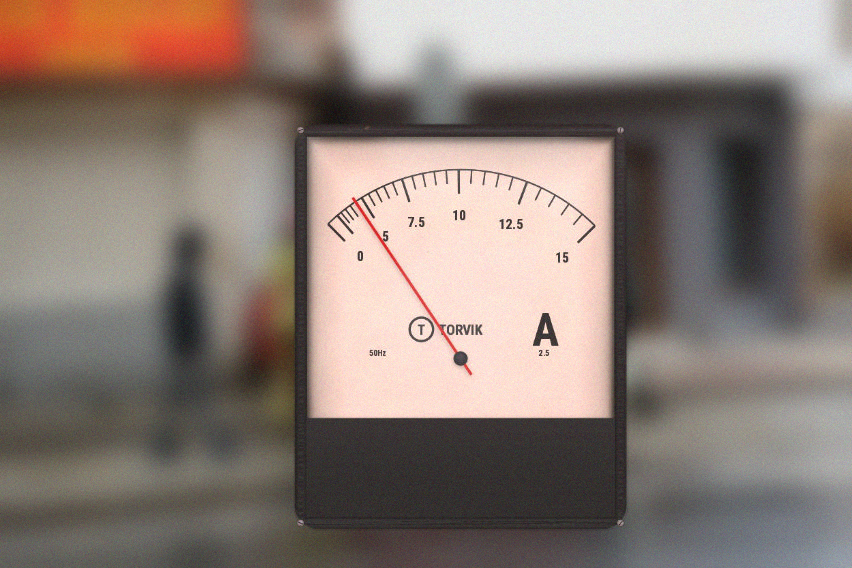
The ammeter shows 4.5 (A)
